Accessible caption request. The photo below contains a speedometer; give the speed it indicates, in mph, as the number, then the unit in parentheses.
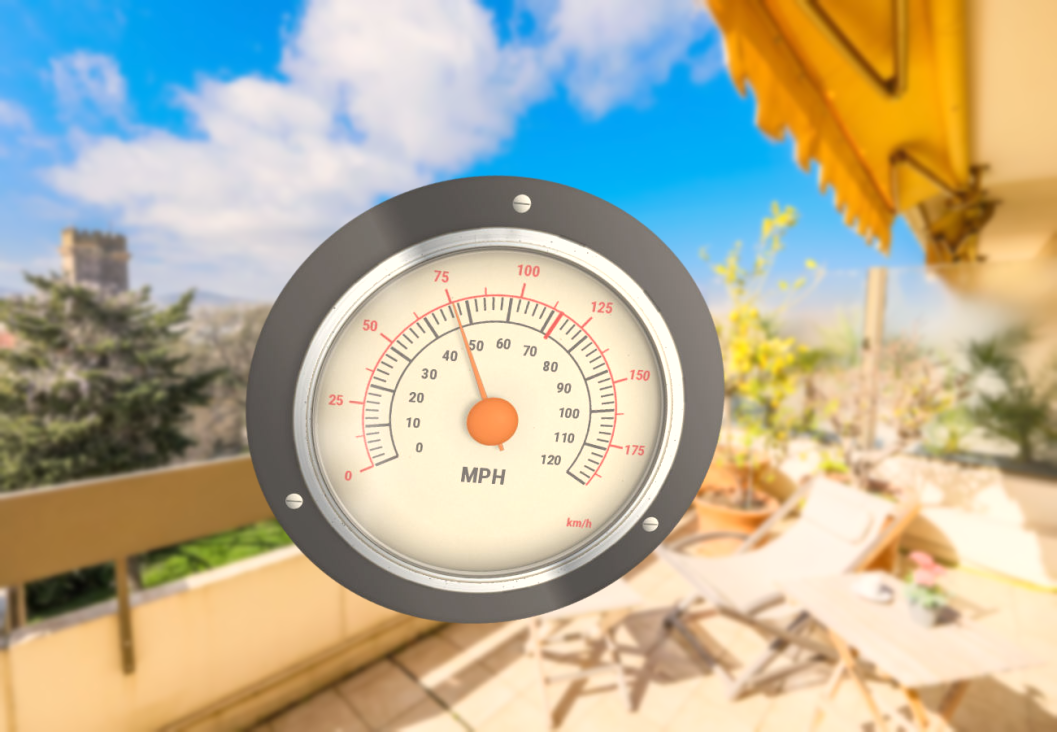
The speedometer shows 47 (mph)
